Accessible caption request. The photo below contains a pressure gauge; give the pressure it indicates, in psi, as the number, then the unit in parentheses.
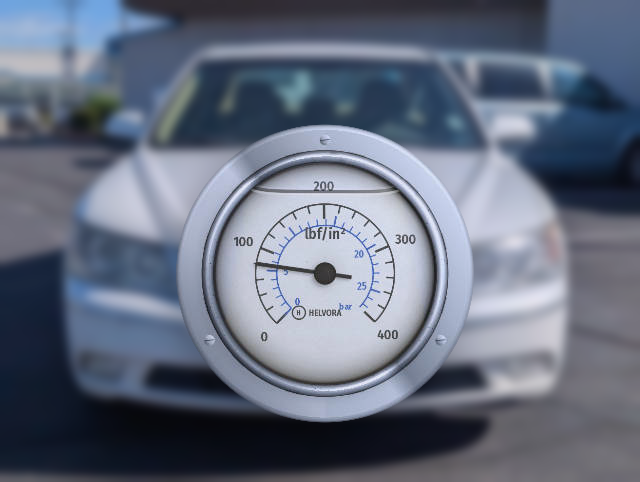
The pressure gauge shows 80 (psi)
